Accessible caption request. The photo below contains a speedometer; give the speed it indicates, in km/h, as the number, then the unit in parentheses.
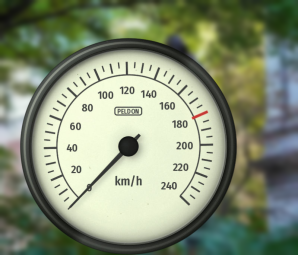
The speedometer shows 0 (km/h)
